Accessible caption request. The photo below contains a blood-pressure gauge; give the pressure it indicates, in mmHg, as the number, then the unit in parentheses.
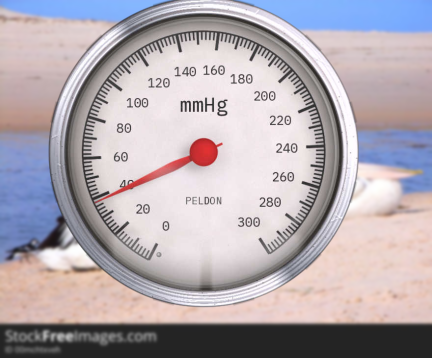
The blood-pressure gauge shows 38 (mmHg)
